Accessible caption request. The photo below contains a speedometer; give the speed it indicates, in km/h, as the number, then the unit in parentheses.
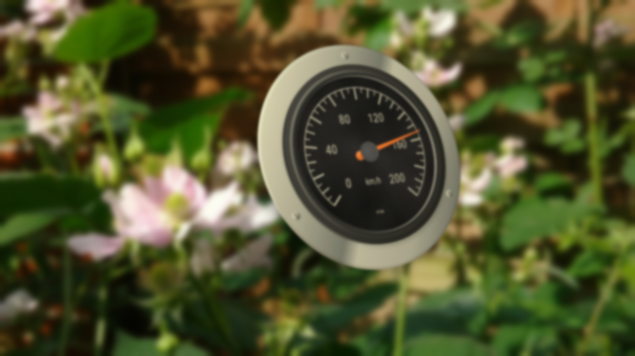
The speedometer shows 155 (km/h)
